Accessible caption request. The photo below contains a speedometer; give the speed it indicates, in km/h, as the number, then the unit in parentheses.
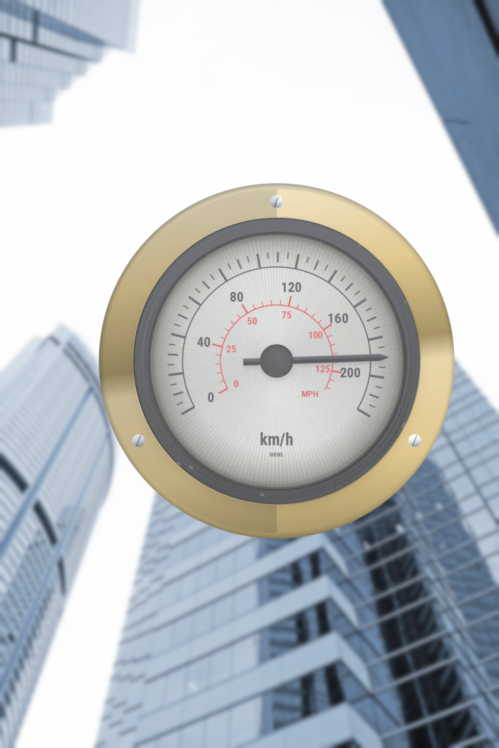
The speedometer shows 190 (km/h)
